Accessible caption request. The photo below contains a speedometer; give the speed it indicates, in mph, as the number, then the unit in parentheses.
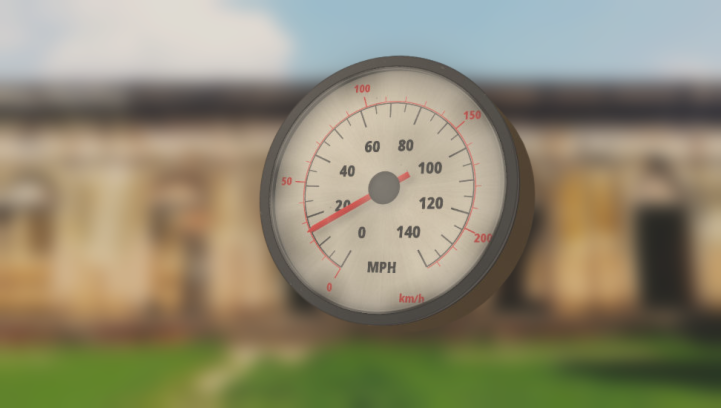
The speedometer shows 15 (mph)
